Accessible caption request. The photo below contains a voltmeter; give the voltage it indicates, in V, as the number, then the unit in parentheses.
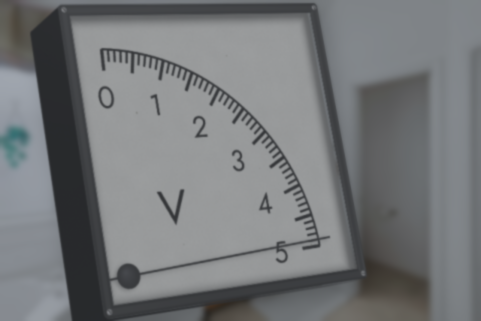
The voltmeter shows 4.9 (V)
